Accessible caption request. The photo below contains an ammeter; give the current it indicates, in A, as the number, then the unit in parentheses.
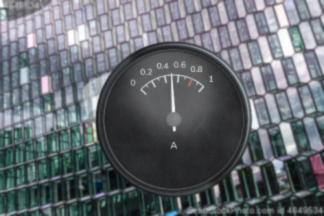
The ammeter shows 0.5 (A)
